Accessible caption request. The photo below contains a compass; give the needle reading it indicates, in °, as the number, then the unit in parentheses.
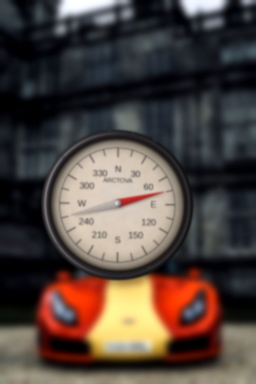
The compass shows 75 (°)
